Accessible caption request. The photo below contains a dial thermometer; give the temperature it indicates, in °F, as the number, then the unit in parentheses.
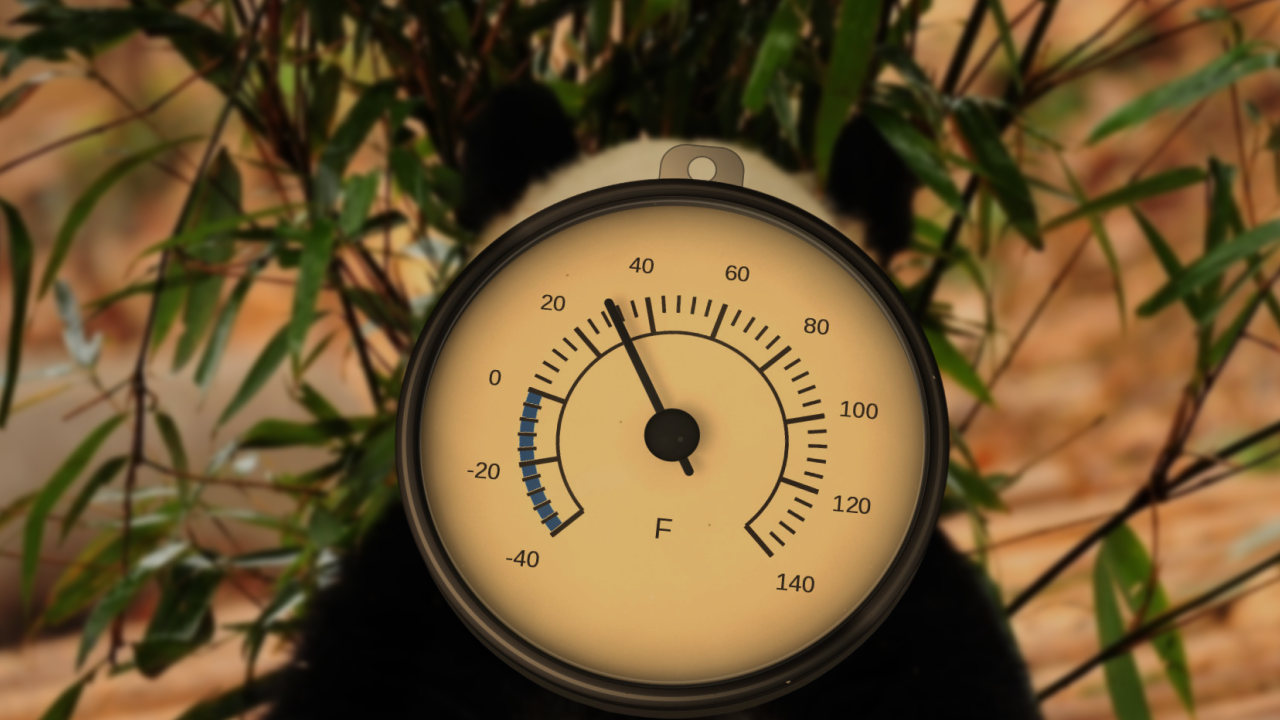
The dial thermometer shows 30 (°F)
